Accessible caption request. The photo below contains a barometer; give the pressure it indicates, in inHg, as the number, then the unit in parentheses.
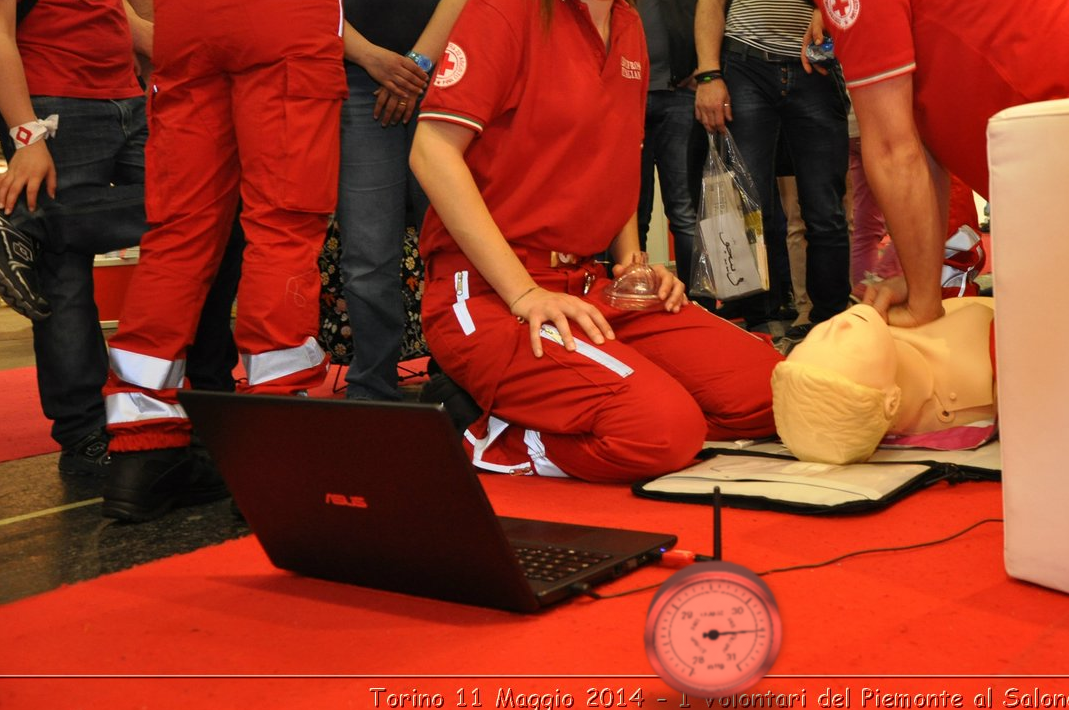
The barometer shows 30.4 (inHg)
